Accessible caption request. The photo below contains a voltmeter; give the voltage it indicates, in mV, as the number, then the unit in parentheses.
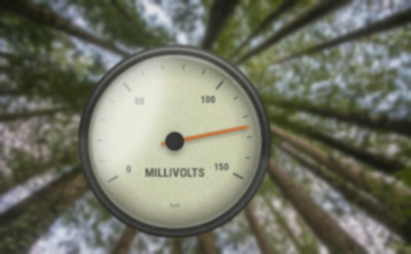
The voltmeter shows 125 (mV)
